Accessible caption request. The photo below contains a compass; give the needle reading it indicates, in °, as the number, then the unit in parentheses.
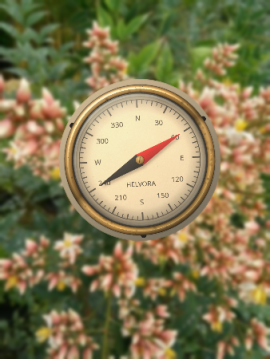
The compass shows 60 (°)
